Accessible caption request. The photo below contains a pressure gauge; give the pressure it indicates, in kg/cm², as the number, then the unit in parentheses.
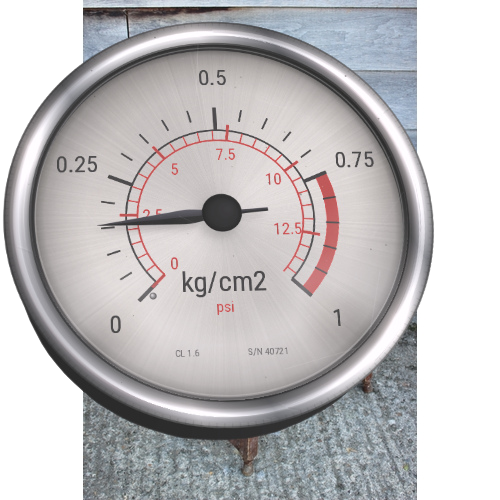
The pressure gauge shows 0.15 (kg/cm²)
